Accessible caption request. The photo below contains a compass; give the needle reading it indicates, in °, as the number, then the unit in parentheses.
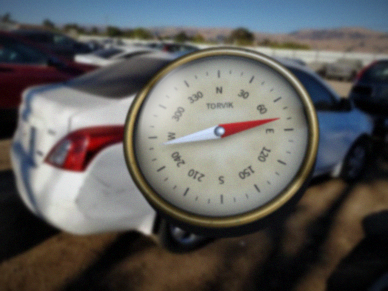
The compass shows 80 (°)
